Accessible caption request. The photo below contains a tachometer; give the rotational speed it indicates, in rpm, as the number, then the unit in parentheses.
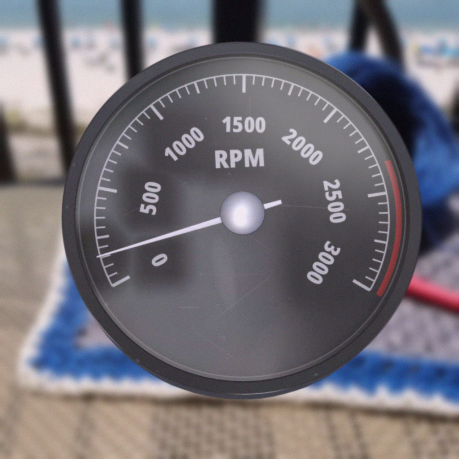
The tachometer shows 150 (rpm)
